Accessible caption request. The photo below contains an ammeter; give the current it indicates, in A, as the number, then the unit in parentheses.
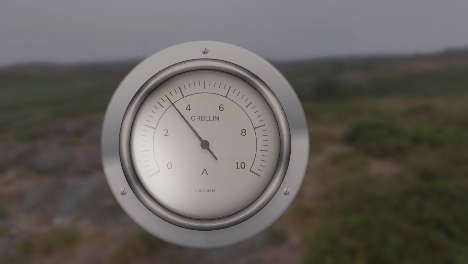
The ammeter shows 3.4 (A)
